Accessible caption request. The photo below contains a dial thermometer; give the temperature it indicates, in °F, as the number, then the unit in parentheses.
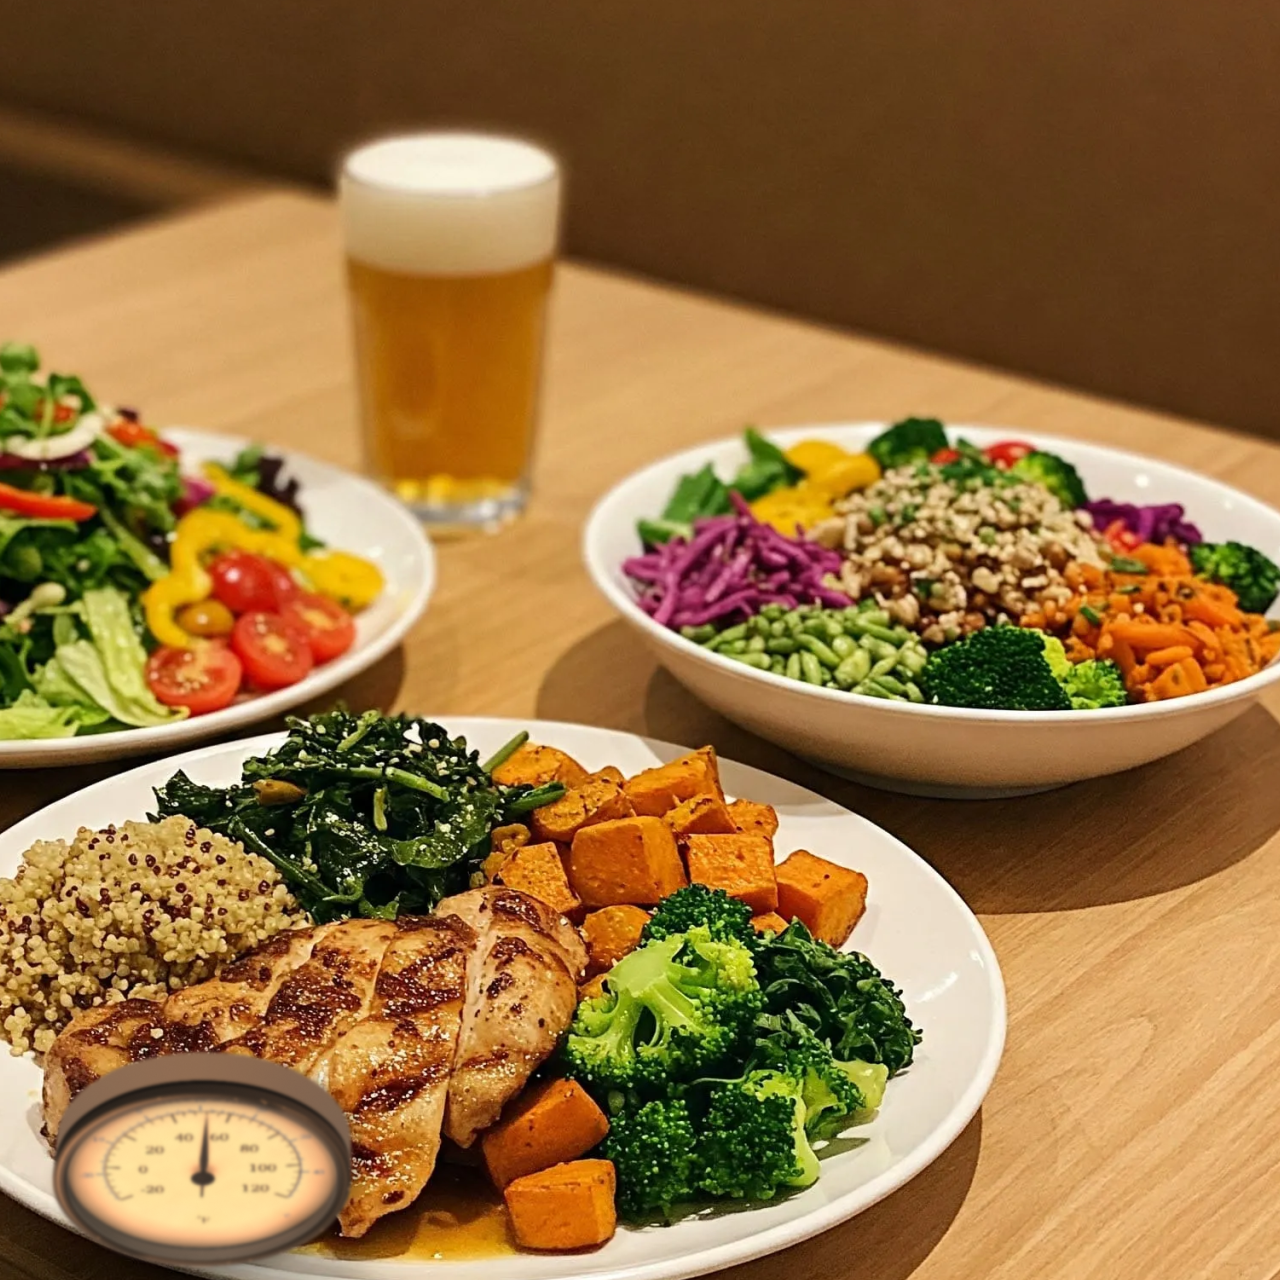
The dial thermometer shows 52 (°F)
